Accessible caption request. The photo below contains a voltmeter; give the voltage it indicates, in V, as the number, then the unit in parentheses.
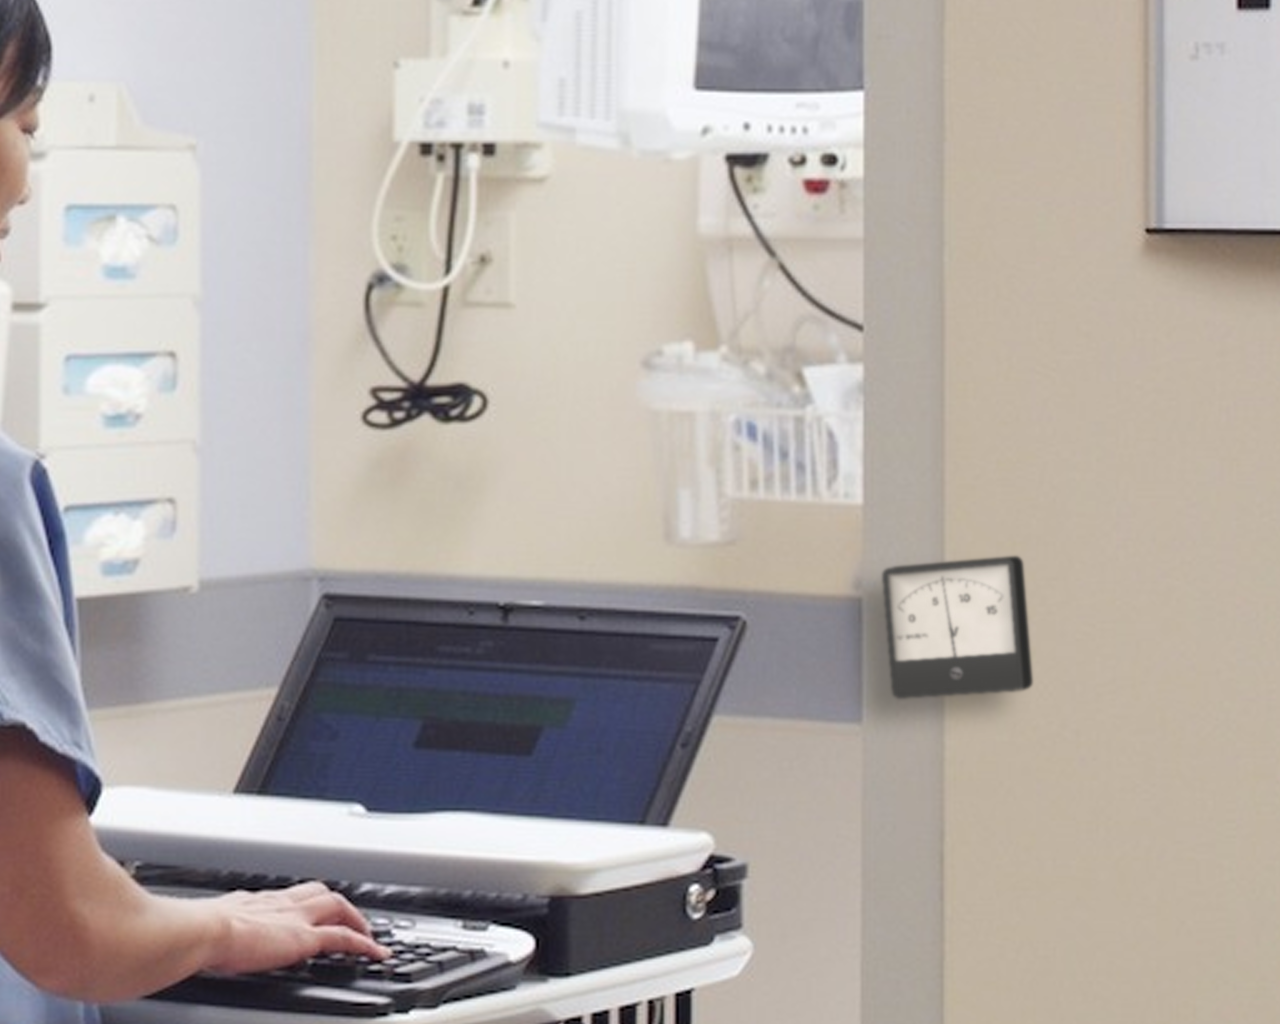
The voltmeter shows 7 (V)
